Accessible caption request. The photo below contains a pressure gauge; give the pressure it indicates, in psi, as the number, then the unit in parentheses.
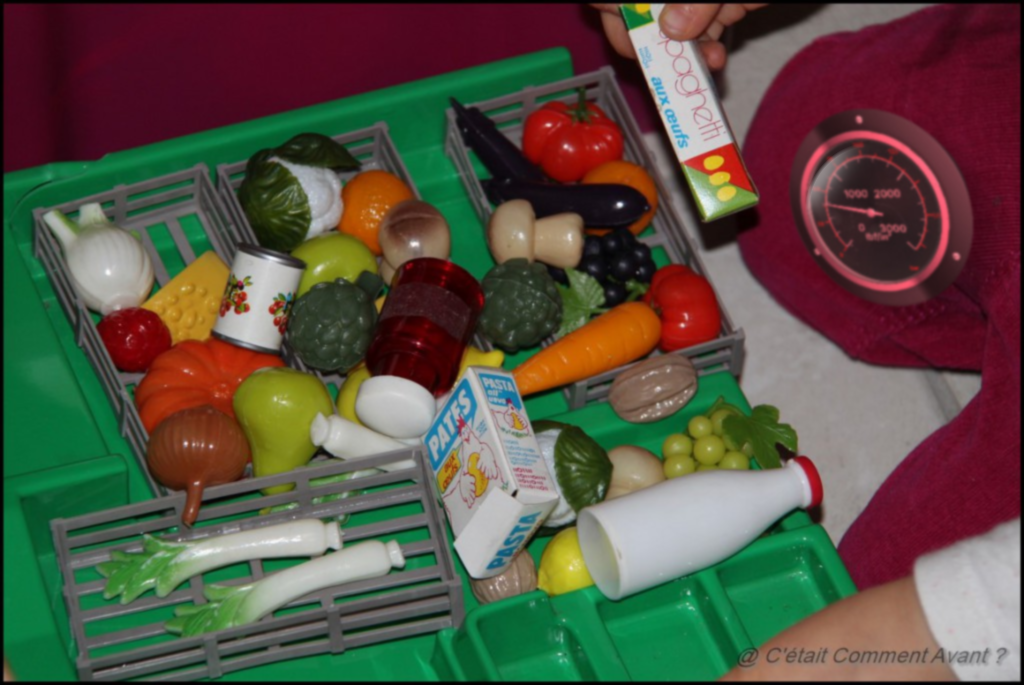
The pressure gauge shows 600 (psi)
